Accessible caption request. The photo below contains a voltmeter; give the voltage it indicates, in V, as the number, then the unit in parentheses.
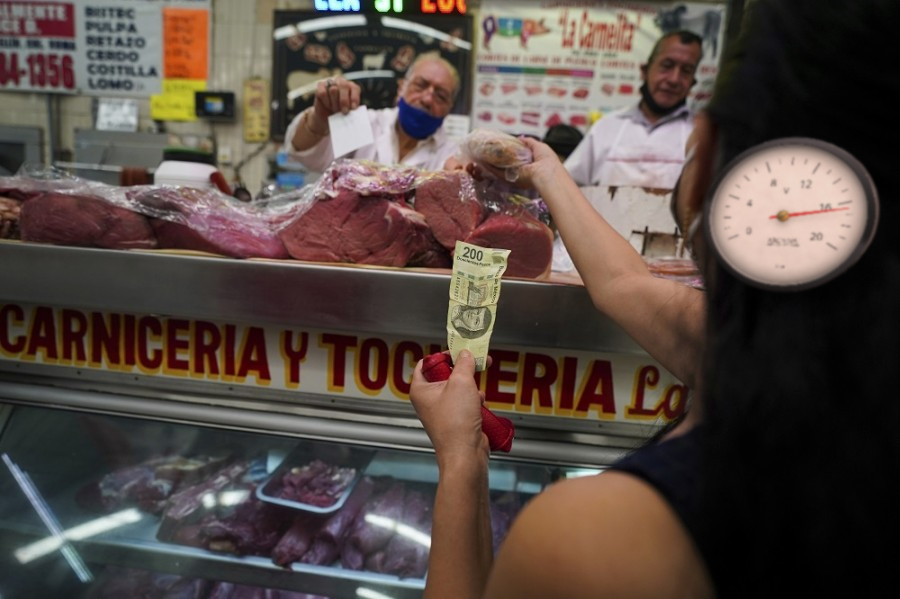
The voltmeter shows 16.5 (V)
